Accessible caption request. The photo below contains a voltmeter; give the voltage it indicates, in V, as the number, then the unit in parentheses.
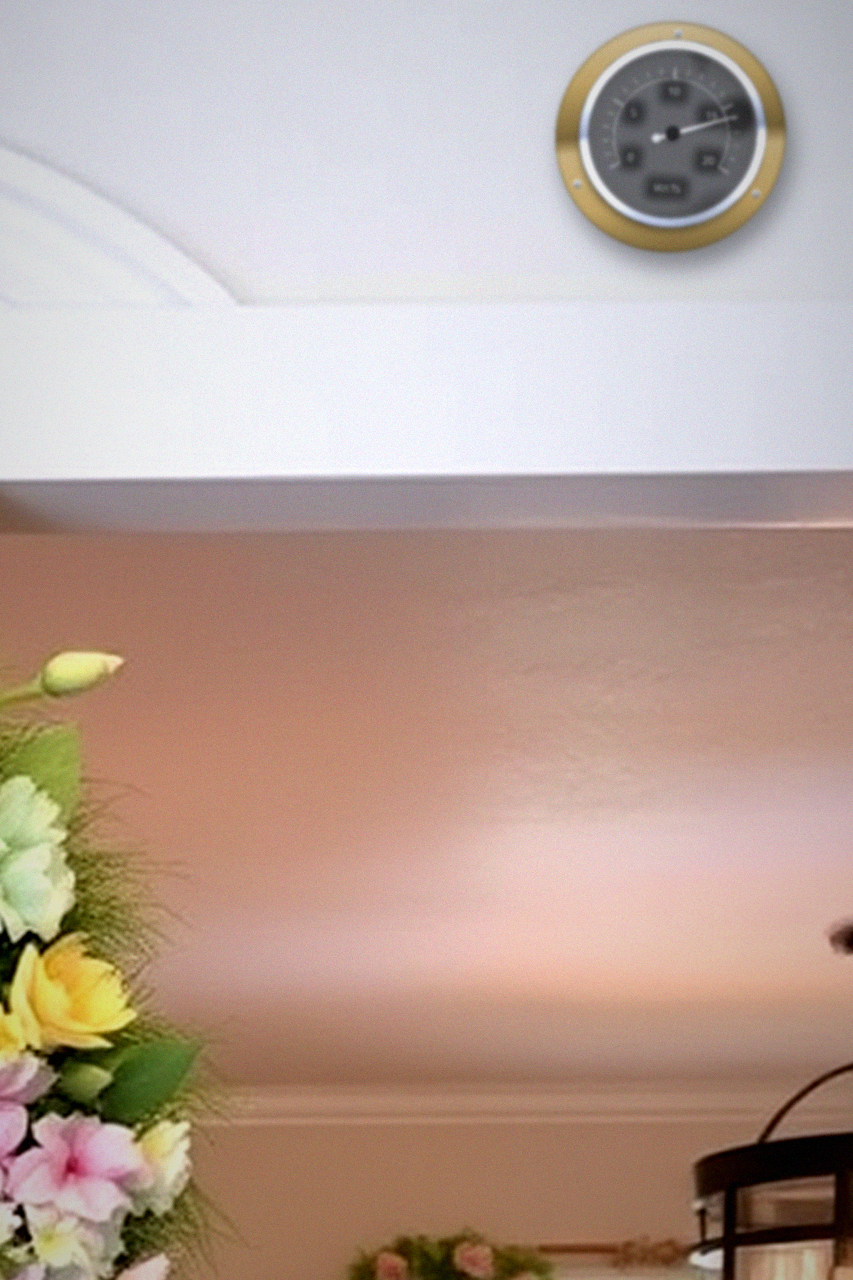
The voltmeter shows 16 (V)
